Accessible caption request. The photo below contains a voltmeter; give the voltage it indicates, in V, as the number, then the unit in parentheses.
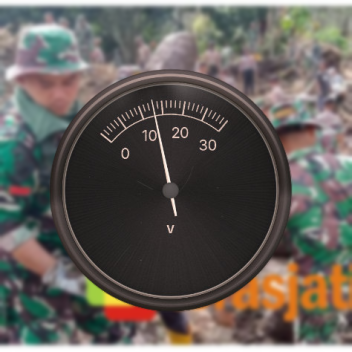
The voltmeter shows 13 (V)
